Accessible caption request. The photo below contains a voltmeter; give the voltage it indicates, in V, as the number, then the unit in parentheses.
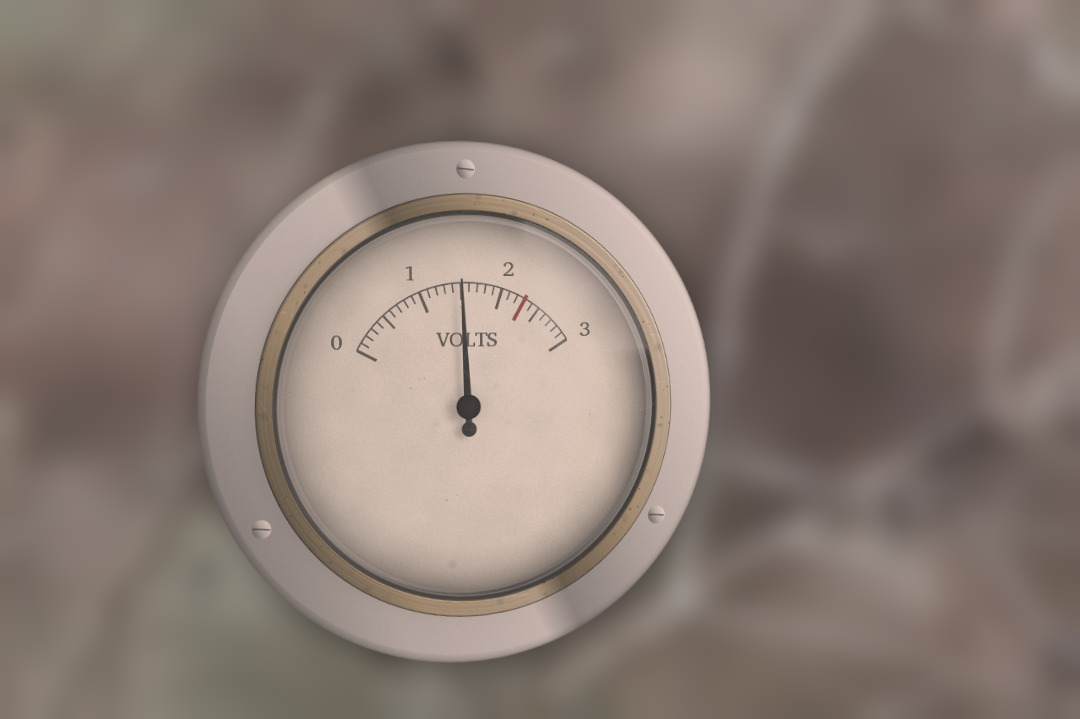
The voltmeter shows 1.5 (V)
